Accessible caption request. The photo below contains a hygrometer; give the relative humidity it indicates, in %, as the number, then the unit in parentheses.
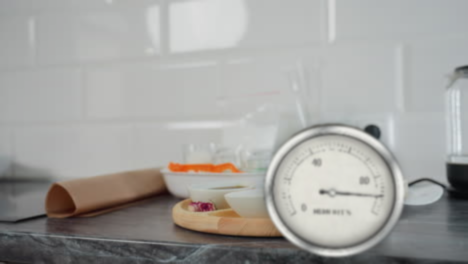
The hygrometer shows 90 (%)
